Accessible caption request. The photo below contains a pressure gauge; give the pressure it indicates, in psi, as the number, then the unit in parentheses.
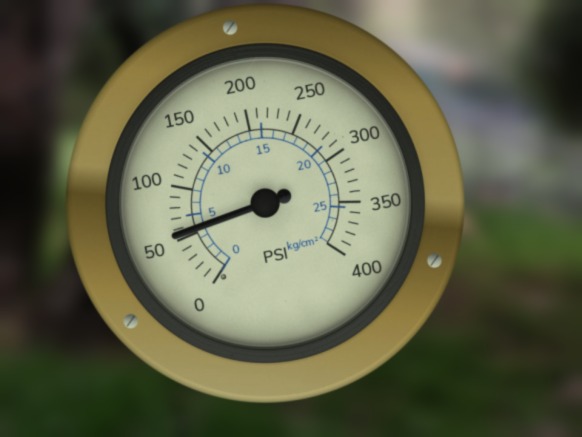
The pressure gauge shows 55 (psi)
